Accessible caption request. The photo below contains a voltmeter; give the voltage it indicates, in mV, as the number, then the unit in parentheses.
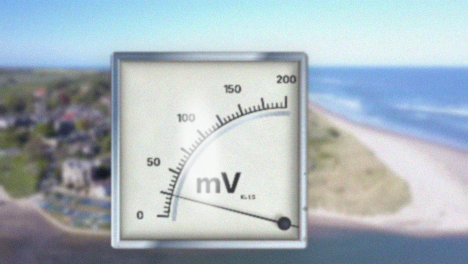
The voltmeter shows 25 (mV)
